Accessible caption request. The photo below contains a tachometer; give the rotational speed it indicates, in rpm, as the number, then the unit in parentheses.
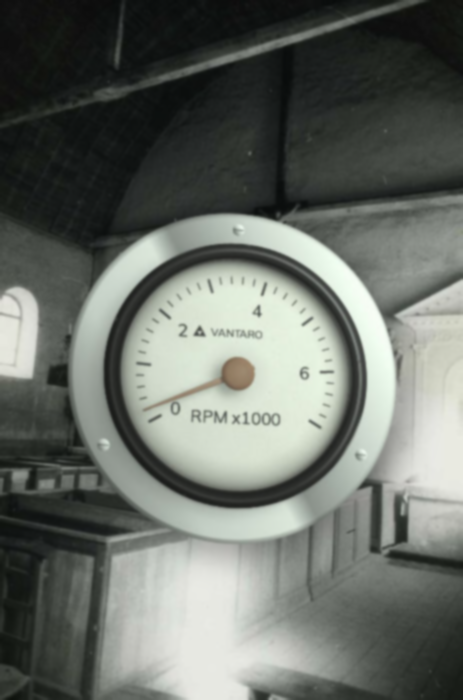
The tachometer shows 200 (rpm)
